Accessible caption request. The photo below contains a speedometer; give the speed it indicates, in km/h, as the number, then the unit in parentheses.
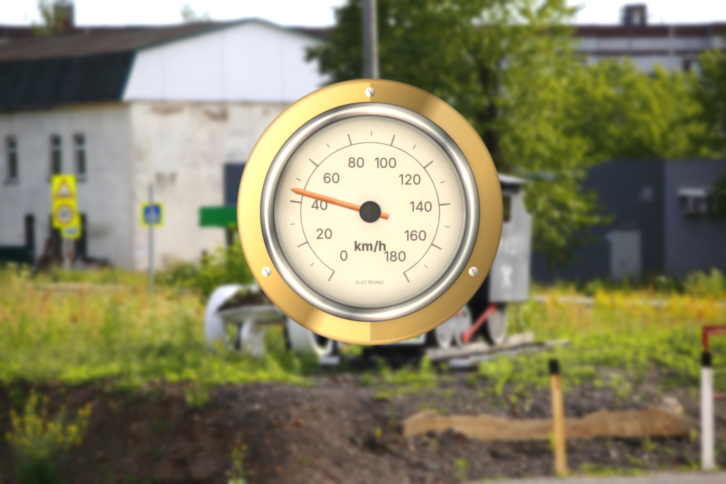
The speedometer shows 45 (km/h)
